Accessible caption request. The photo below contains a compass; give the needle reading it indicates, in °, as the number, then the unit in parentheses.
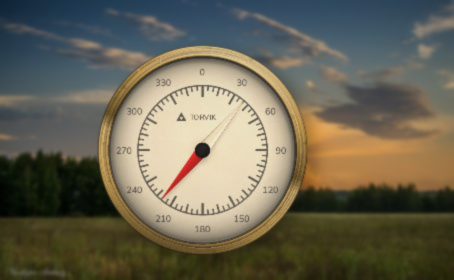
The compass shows 220 (°)
